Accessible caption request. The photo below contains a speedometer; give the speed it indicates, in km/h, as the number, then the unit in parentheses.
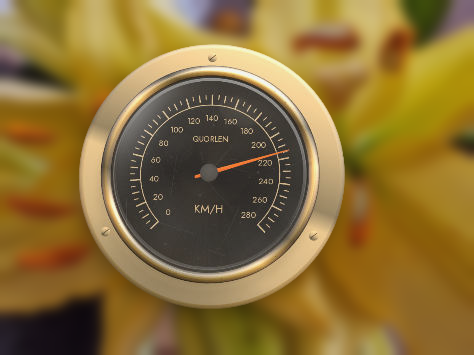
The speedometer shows 215 (km/h)
